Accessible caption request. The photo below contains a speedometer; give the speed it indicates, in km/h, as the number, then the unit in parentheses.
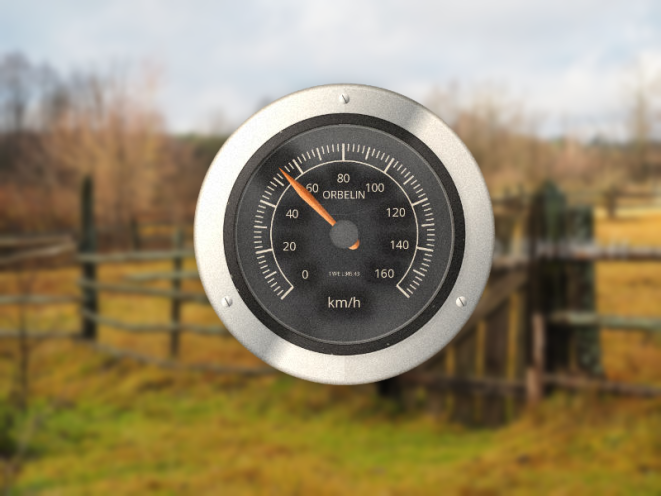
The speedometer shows 54 (km/h)
